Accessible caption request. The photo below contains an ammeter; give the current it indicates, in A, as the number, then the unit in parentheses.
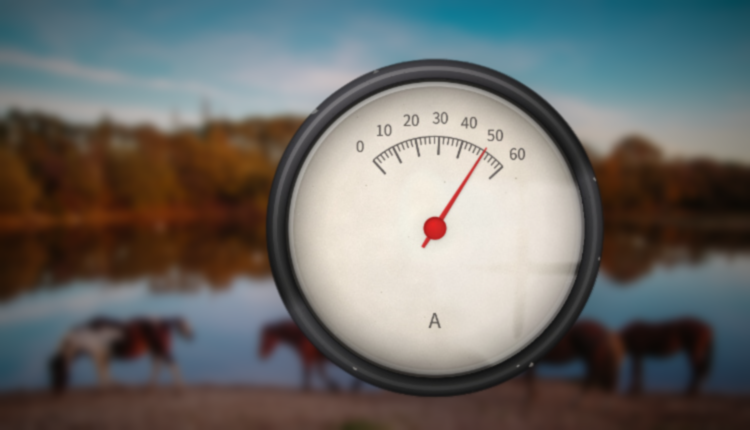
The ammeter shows 50 (A)
